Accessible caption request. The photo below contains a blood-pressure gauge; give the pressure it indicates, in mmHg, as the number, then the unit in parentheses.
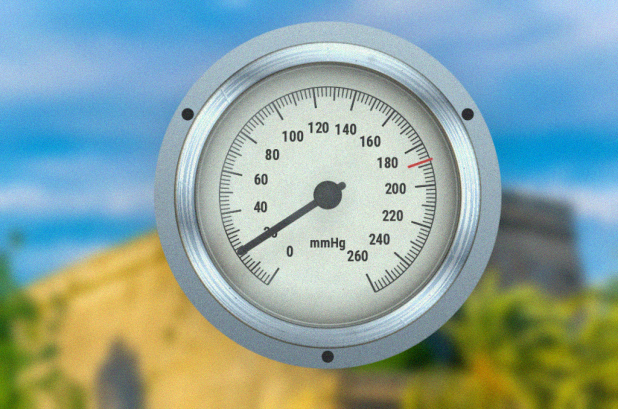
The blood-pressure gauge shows 20 (mmHg)
